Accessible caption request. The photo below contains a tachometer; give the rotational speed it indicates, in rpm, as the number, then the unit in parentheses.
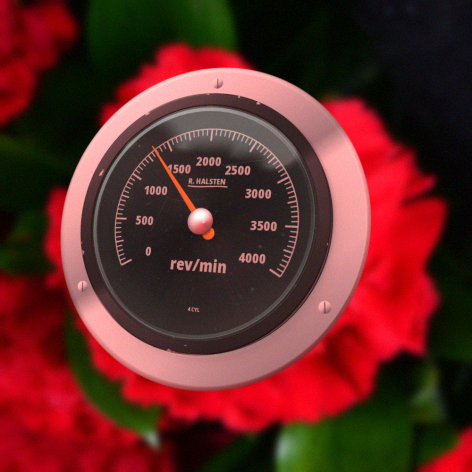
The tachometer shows 1350 (rpm)
